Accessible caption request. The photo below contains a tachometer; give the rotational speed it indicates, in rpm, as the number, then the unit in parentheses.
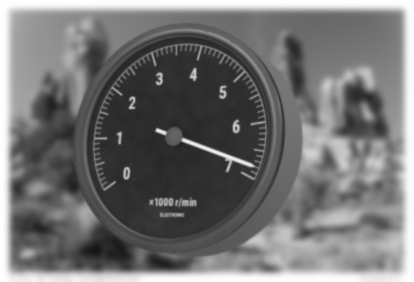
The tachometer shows 6800 (rpm)
